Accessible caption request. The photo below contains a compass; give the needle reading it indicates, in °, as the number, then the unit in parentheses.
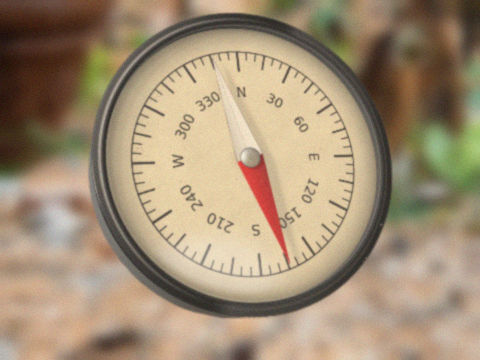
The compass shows 165 (°)
